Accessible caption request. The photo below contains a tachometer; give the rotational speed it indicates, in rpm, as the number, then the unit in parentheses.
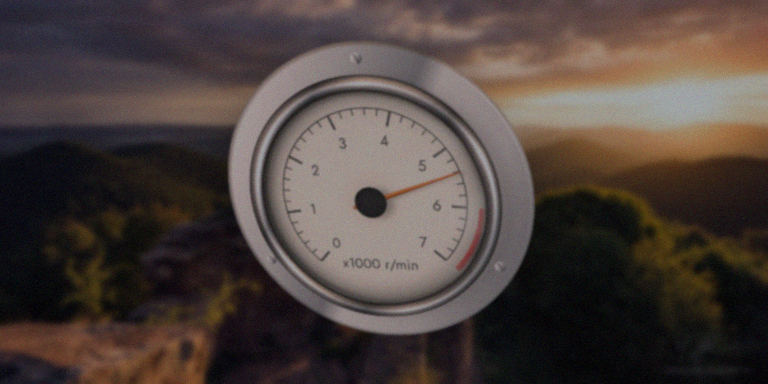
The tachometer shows 5400 (rpm)
